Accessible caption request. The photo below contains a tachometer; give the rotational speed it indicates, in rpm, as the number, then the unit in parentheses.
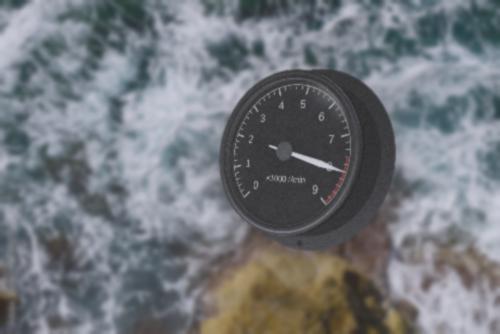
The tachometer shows 8000 (rpm)
